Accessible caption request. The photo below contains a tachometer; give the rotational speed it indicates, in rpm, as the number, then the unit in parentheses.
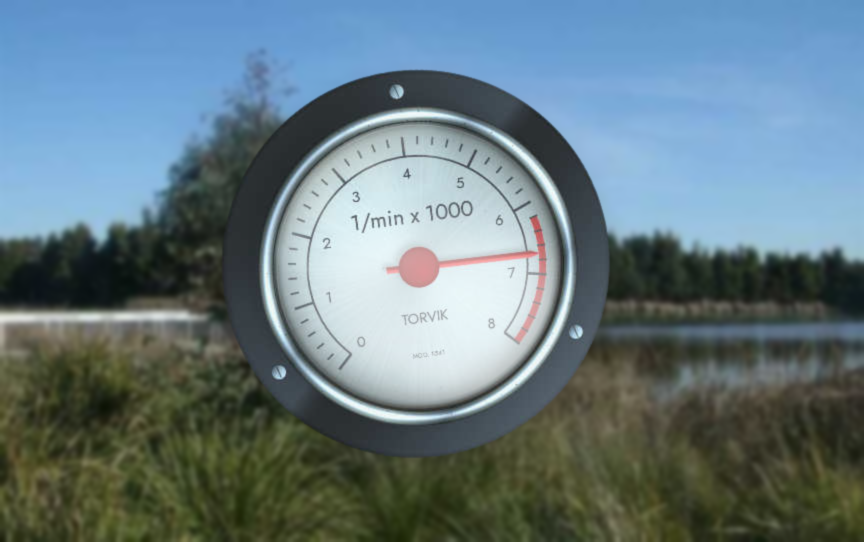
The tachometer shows 6700 (rpm)
